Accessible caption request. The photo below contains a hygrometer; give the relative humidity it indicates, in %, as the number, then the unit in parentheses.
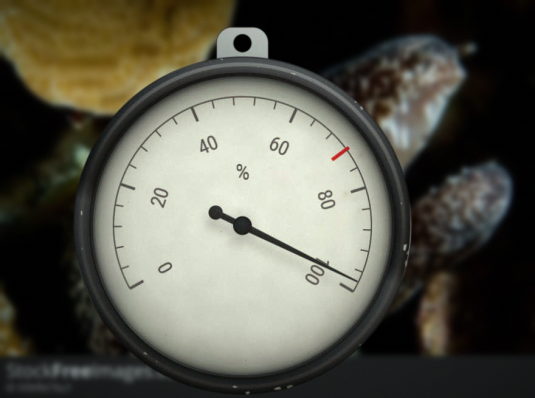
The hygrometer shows 98 (%)
